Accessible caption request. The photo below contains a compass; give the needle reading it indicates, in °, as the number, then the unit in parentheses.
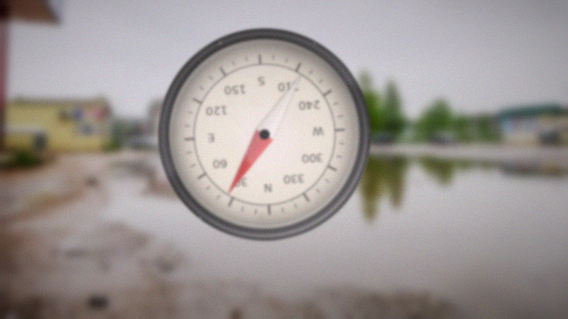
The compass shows 35 (°)
